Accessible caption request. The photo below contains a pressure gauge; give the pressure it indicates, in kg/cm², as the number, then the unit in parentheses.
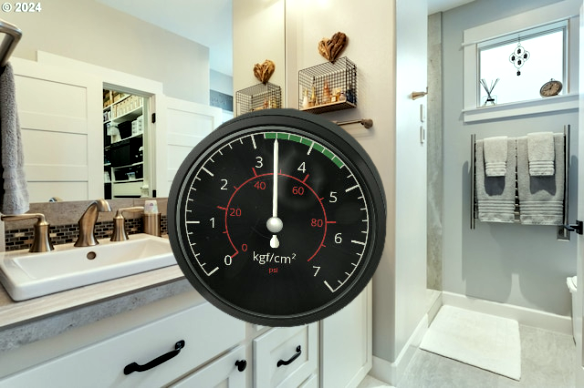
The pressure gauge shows 3.4 (kg/cm²)
